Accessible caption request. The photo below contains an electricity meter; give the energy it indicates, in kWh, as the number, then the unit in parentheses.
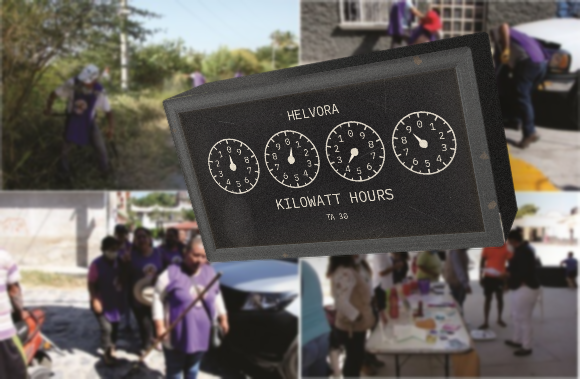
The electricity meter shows 39 (kWh)
